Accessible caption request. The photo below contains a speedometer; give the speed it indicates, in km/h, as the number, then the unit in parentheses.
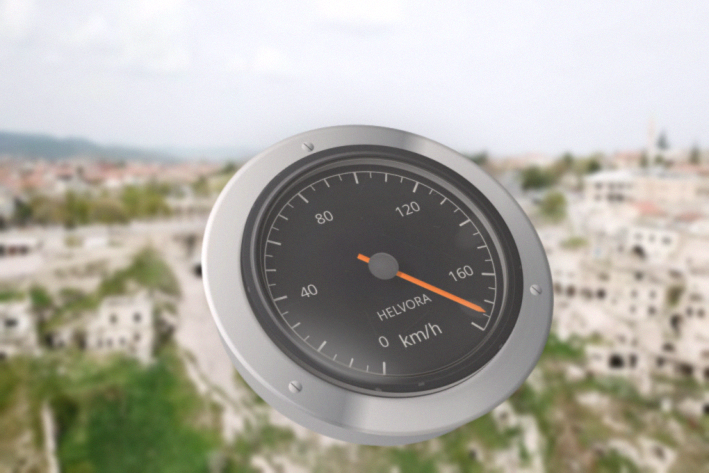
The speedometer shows 175 (km/h)
